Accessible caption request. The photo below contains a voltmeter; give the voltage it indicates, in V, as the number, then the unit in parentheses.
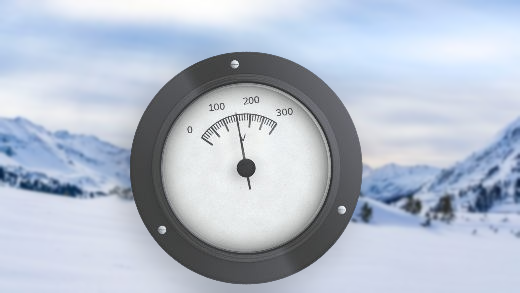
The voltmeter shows 150 (V)
